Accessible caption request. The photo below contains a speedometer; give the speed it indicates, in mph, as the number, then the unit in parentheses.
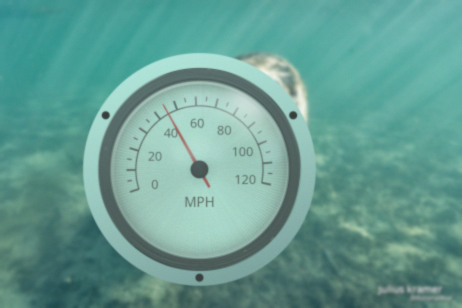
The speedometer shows 45 (mph)
